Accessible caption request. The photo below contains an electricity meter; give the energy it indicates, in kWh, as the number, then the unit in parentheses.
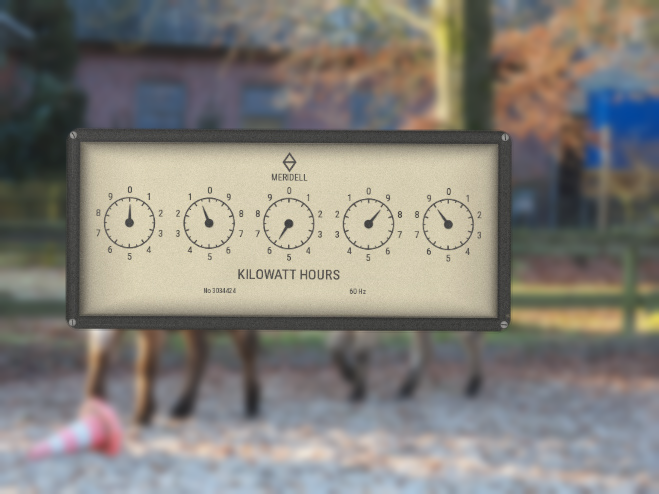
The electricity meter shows 589 (kWh)
